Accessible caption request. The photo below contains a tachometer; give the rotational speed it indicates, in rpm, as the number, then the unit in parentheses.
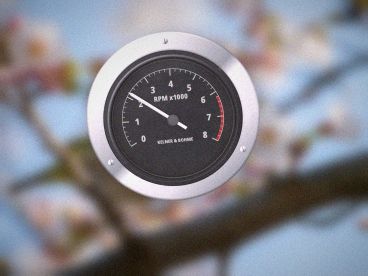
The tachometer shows 2200 (rpm)
